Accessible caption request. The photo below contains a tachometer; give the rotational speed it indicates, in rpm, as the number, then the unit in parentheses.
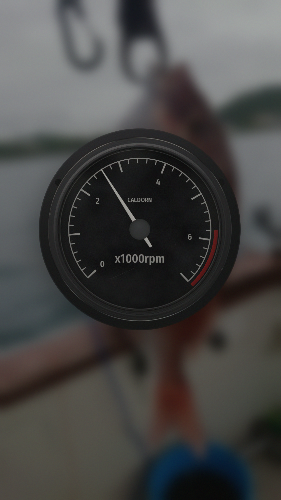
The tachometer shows 2600 (rpm)
